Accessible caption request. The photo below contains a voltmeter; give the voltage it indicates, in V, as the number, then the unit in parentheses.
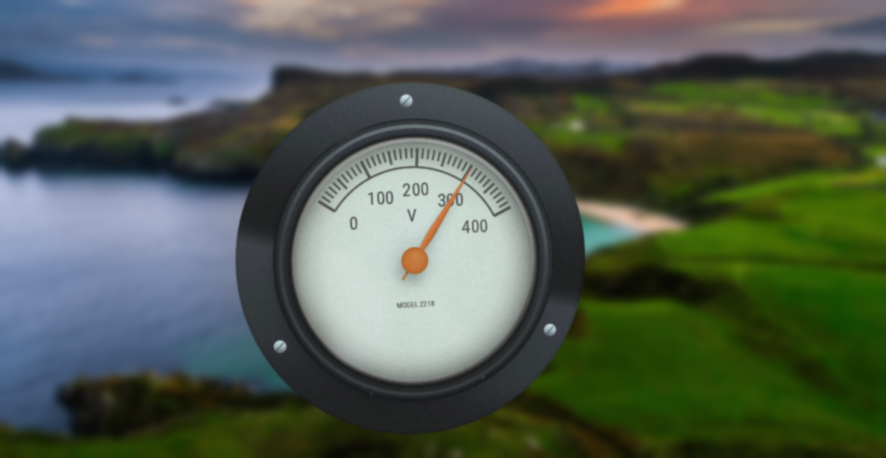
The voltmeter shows 300 (V)
